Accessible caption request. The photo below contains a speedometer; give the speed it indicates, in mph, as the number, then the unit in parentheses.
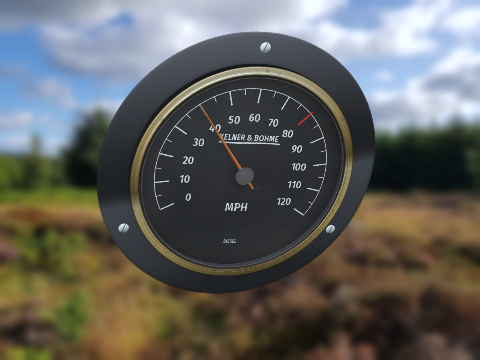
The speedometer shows 40 (mph)
